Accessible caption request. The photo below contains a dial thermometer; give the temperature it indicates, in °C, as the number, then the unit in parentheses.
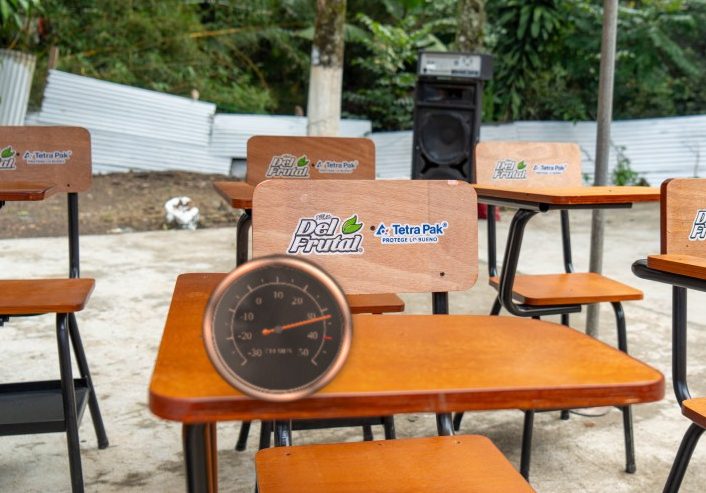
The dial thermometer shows 32.5 (°C)
